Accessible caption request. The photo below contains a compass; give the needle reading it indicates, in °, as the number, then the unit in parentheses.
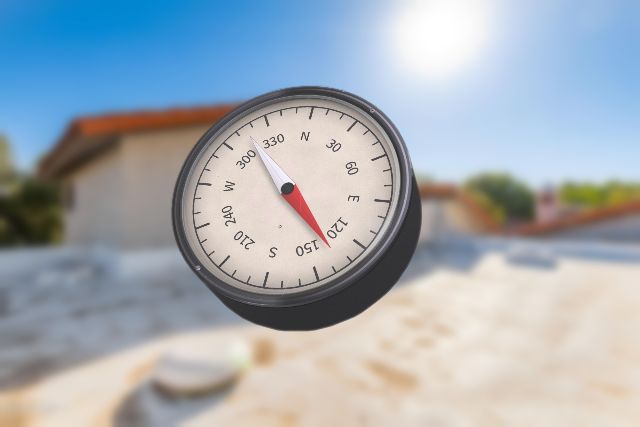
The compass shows 135 (°)
